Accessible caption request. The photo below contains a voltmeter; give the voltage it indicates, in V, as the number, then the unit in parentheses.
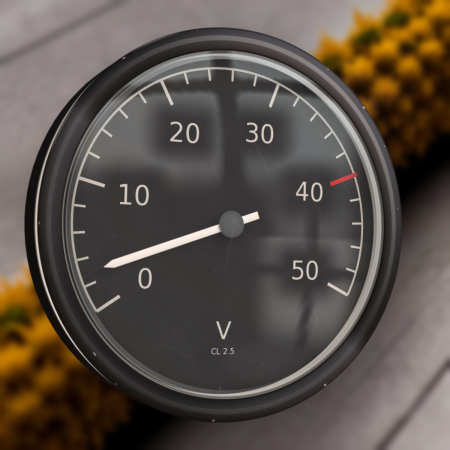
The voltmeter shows 3 (V)
